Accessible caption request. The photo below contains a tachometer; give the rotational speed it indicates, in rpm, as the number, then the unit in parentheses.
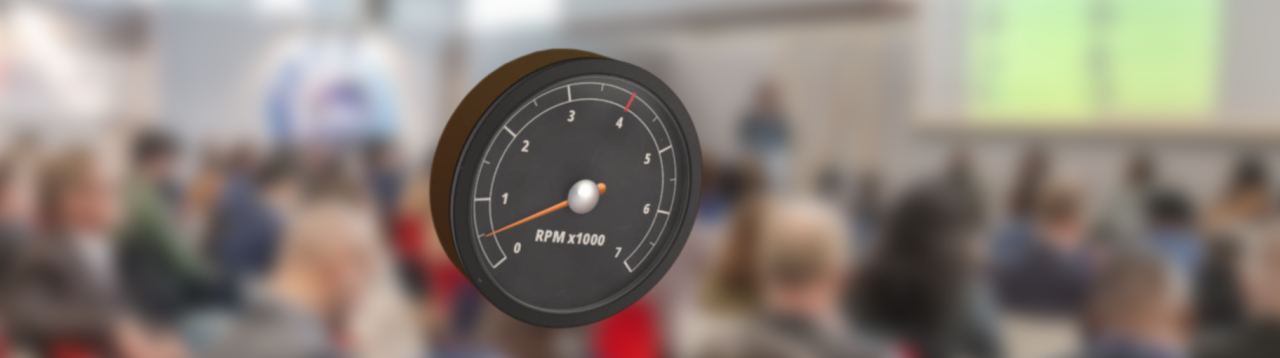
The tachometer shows 500 (rpm)
